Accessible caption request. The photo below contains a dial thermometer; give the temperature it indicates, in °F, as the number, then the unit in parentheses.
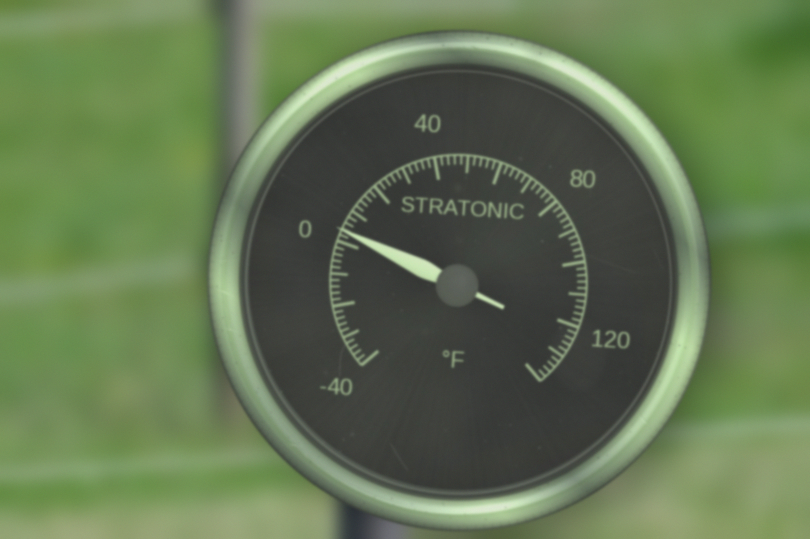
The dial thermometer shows 4 (°F)
